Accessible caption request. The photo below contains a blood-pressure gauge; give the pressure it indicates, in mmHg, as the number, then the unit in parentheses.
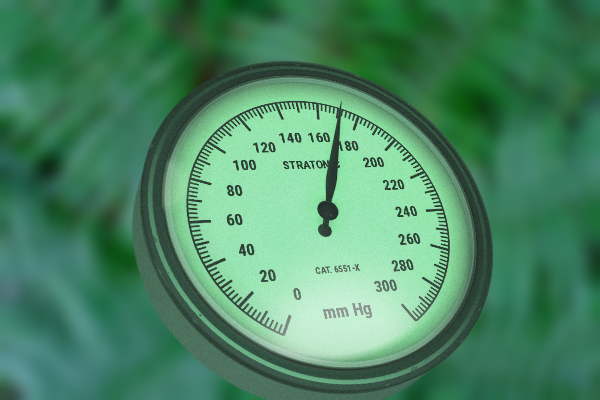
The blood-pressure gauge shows 170 (mmHg)
